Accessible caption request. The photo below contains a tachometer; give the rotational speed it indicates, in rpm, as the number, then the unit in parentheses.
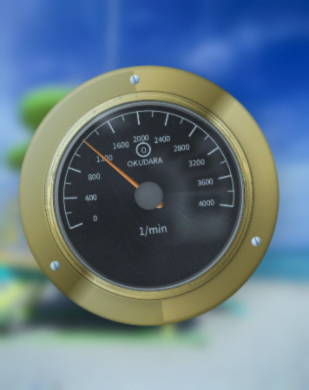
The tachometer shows 1200 (rpm)
